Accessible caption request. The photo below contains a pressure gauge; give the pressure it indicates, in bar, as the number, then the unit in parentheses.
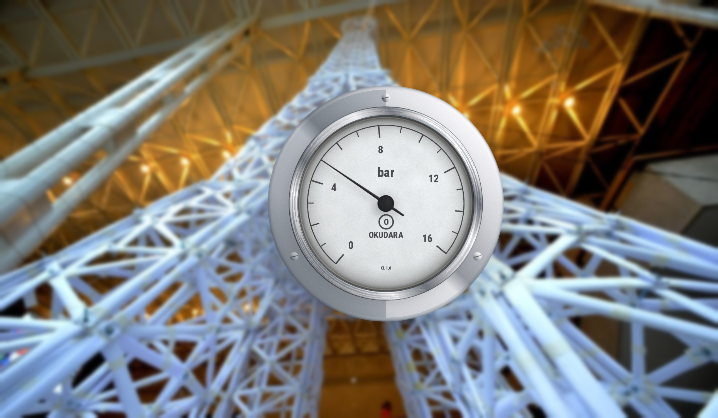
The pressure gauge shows 5 (bar)
